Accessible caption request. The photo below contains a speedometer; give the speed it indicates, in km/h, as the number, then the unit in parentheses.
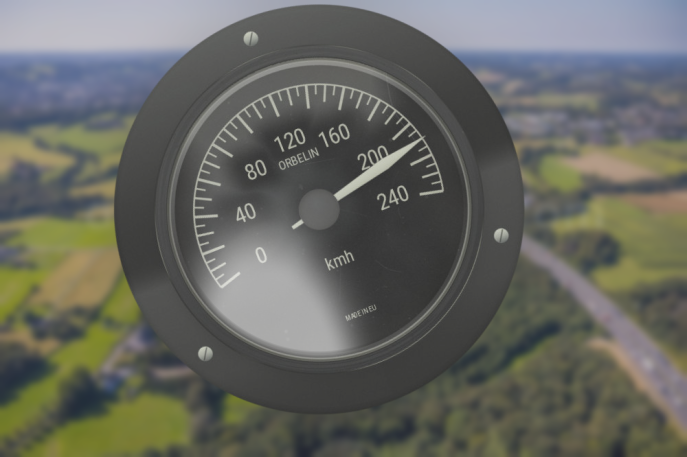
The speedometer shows 210 (km/h)
